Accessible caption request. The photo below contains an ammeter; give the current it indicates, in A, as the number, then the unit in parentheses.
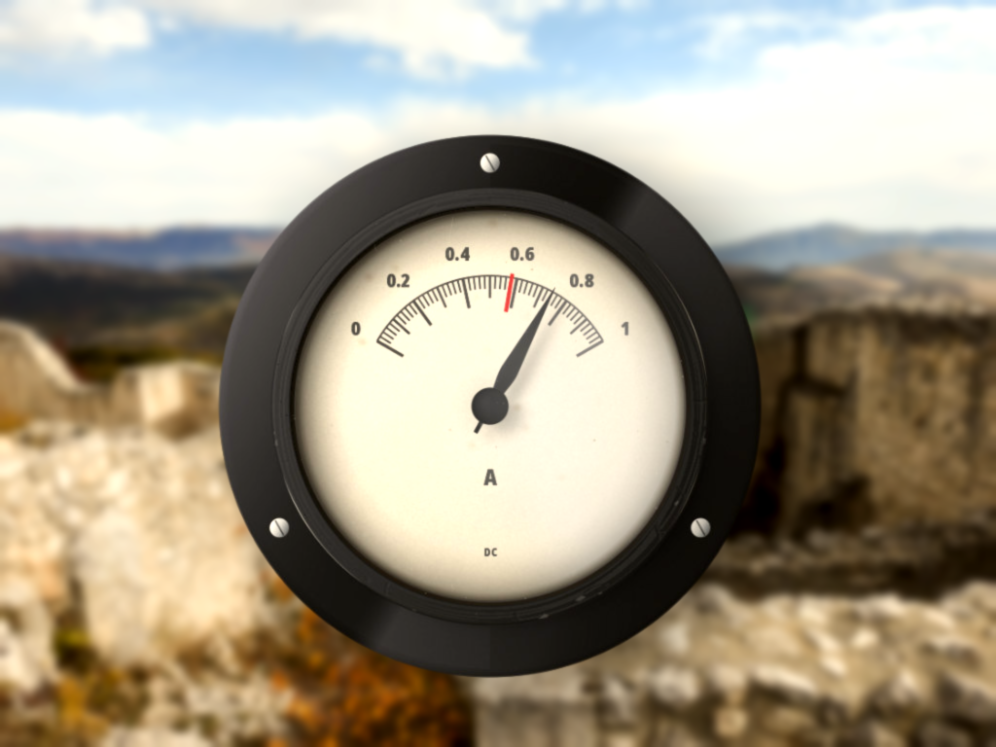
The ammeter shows 0.74 (A)
